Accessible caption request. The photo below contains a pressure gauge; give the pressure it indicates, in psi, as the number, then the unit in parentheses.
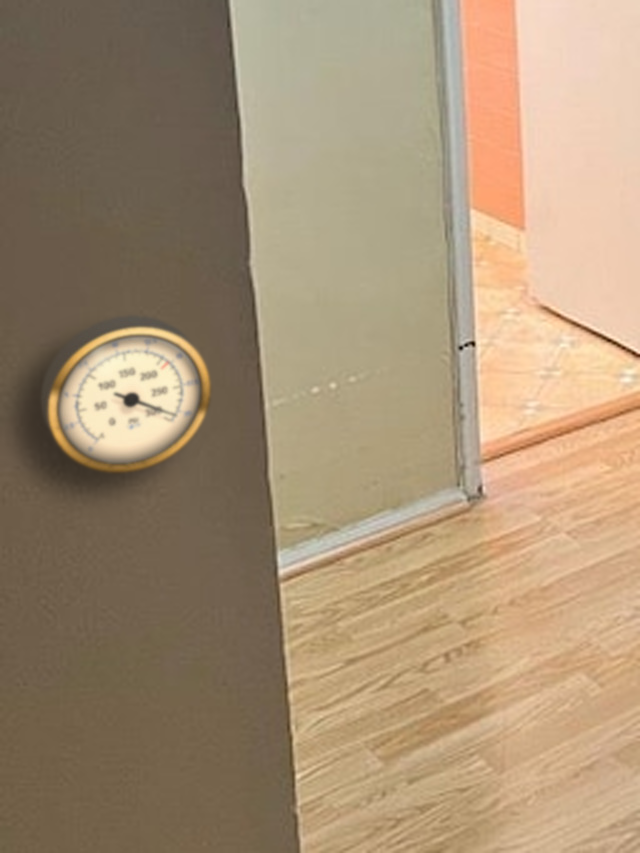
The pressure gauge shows 290 (psi)
